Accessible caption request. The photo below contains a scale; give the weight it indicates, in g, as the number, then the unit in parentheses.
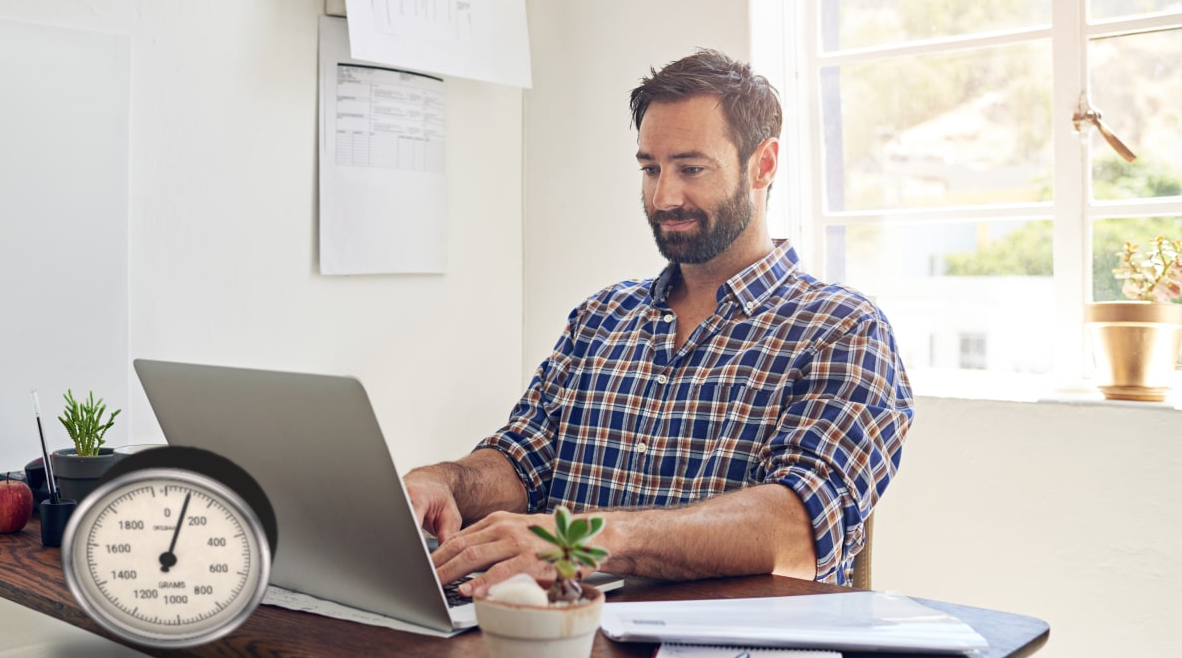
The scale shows 100 (g)
